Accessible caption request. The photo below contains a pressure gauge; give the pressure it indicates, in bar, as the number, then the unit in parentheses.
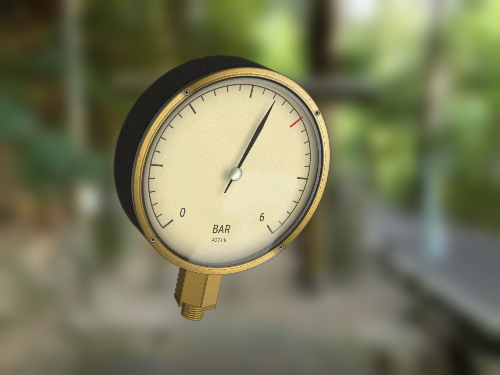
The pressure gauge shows 3.4 (bar)
